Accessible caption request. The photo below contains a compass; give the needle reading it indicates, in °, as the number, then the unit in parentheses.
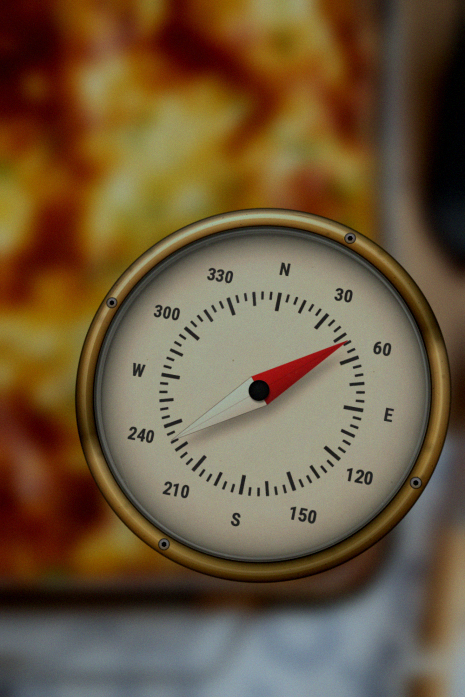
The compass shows 50 (°)
